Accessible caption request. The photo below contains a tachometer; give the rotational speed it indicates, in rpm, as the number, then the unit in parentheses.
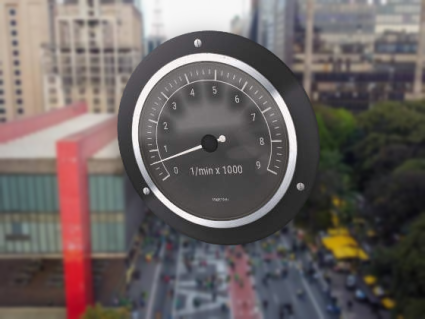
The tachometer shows 600 (rpm)
